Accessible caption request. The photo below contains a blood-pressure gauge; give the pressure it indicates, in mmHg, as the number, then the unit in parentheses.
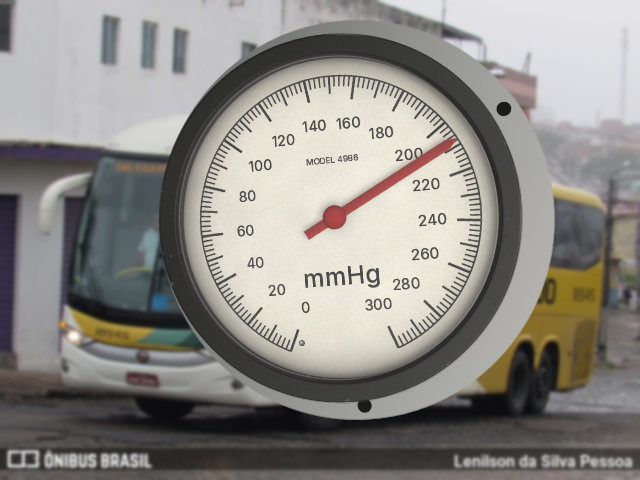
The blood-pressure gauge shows 208 (mmHg)
